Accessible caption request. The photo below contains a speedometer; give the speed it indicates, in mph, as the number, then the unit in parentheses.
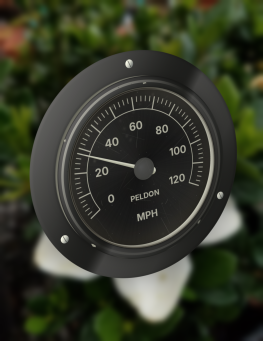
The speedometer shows 28 (mph)
